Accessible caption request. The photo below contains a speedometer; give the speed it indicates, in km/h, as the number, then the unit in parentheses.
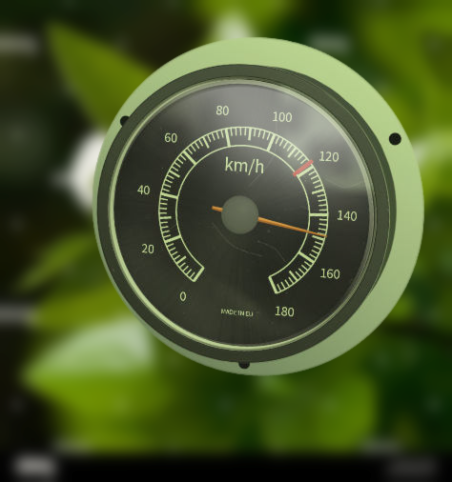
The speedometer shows 148 (km/h)
